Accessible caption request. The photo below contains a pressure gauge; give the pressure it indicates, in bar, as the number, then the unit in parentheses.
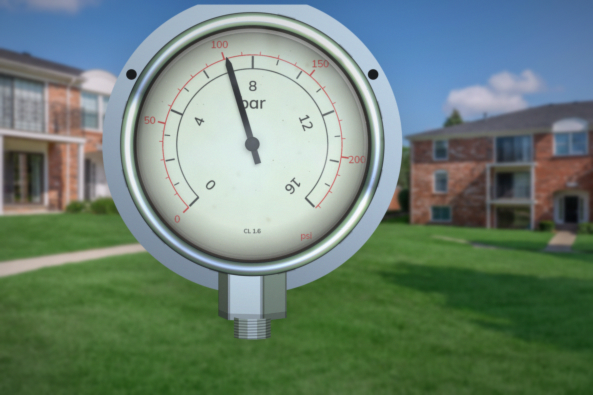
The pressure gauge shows 7 (bar)
